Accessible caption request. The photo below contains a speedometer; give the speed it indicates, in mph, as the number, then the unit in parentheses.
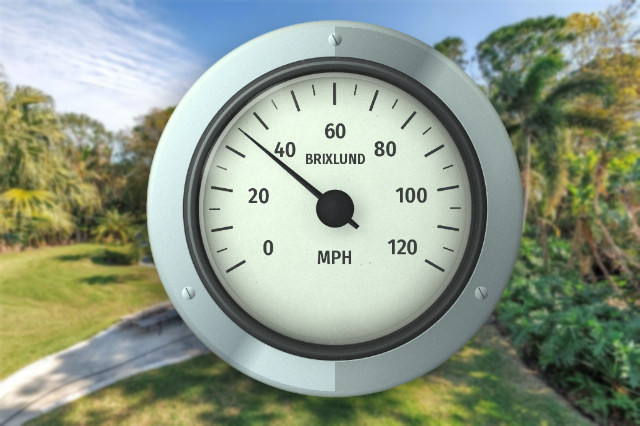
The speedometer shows 35 (mph)
